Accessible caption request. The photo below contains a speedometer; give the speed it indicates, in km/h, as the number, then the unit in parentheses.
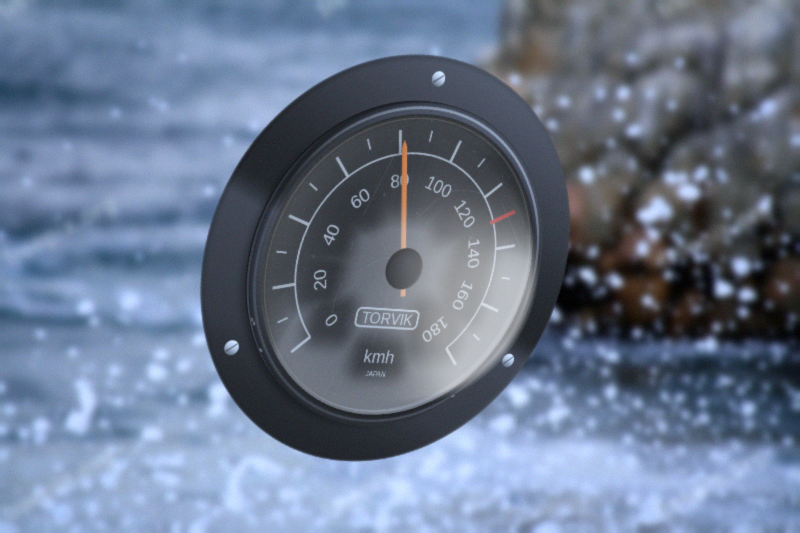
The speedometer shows 80 (km/h)
